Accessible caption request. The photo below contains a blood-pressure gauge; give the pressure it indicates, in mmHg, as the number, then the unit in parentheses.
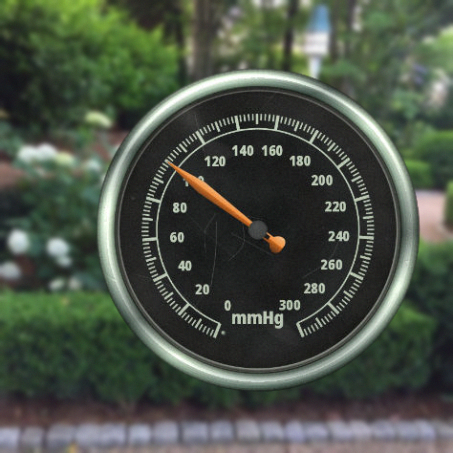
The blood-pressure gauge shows 100 (mmHg)
